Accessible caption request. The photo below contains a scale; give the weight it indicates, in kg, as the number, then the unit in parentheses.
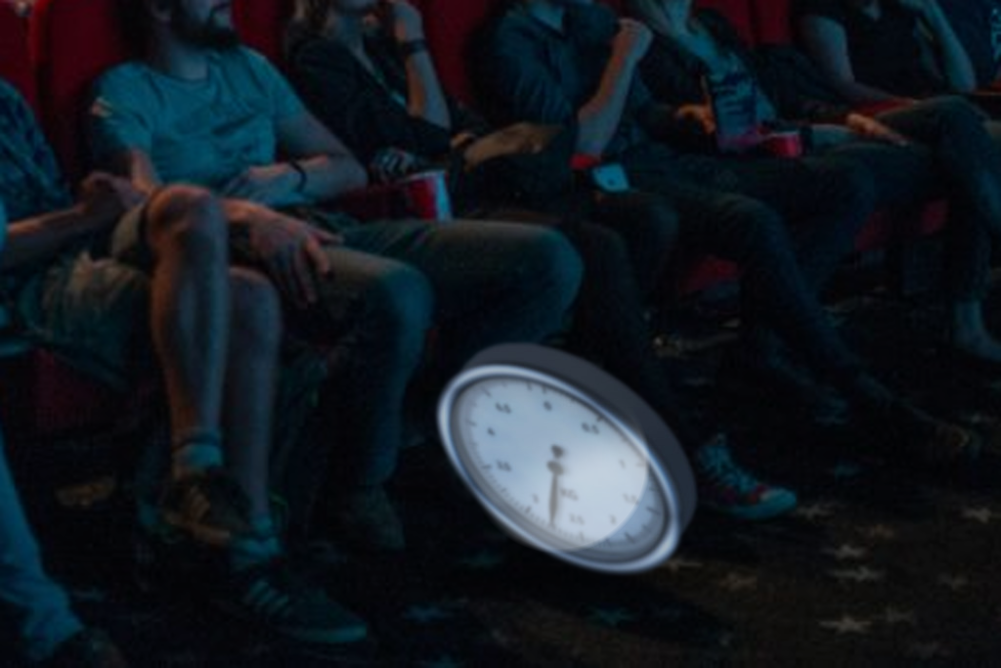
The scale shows 2.75 (kg)
